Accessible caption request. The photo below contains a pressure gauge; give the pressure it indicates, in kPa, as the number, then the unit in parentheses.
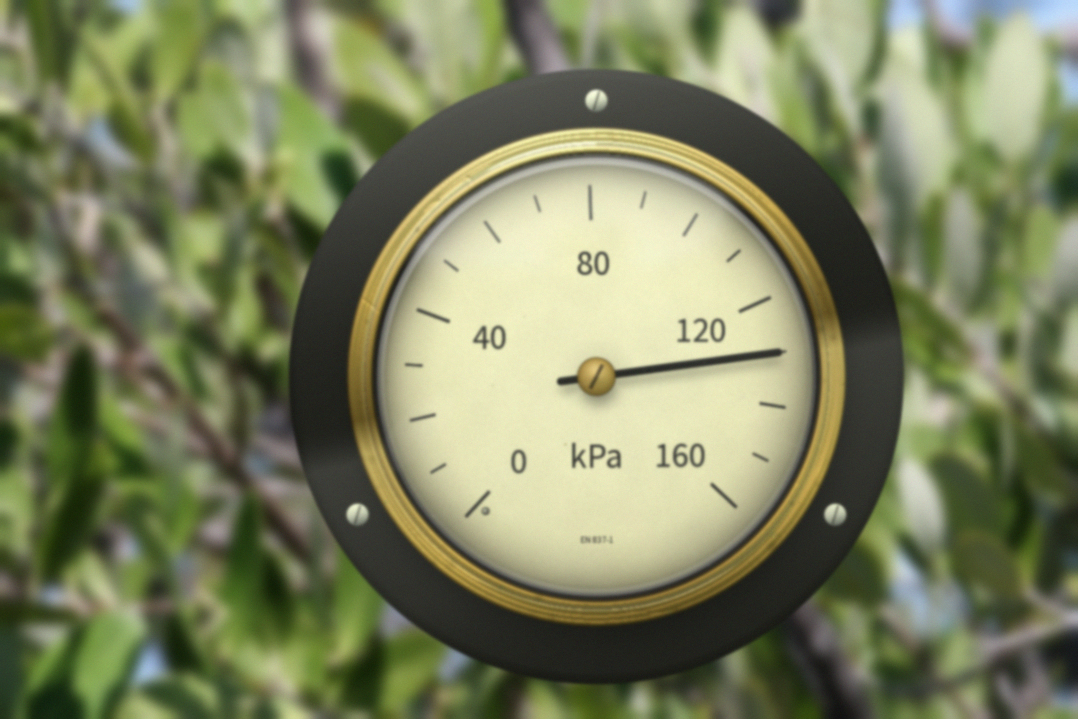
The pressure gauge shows 130 (kPa)
